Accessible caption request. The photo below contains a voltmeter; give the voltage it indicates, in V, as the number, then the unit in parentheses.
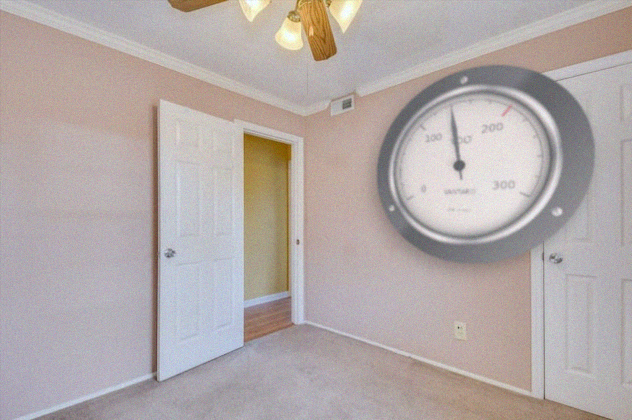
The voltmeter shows 140 (V)
